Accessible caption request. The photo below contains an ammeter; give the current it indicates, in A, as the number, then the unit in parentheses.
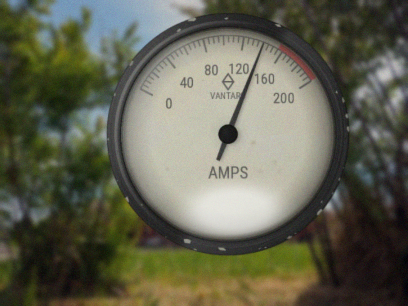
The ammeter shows 140 (A)
